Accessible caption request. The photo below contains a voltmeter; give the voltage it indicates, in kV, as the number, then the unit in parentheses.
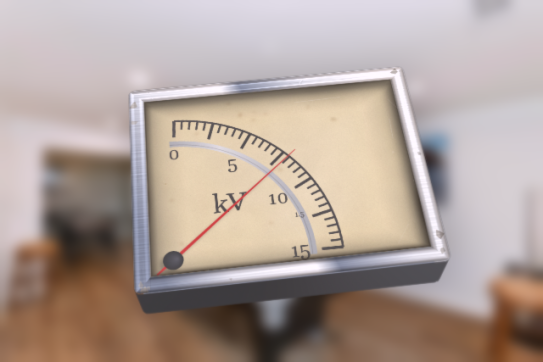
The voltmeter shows 8 (kV)
